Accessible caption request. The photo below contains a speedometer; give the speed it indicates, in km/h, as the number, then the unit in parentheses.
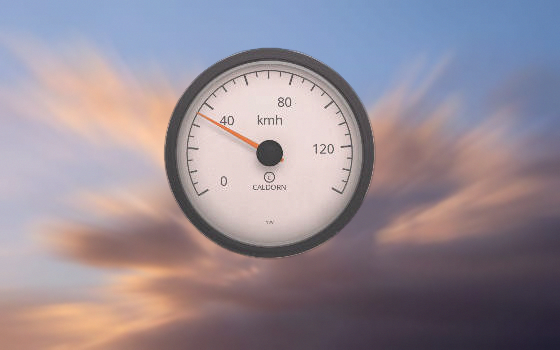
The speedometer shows 35 (km/h)
